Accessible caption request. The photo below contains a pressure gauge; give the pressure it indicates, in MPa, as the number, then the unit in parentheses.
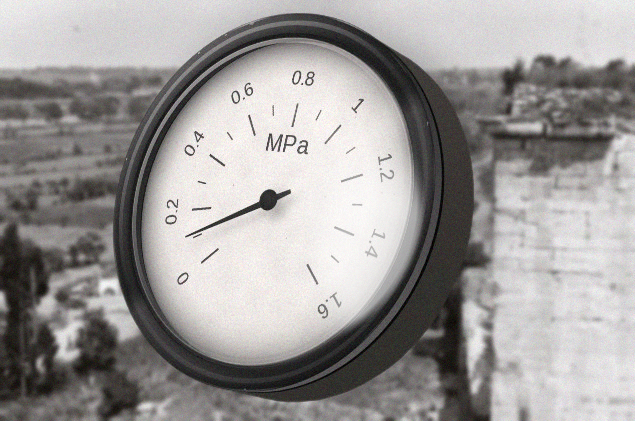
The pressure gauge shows 0.1 (MPa)
